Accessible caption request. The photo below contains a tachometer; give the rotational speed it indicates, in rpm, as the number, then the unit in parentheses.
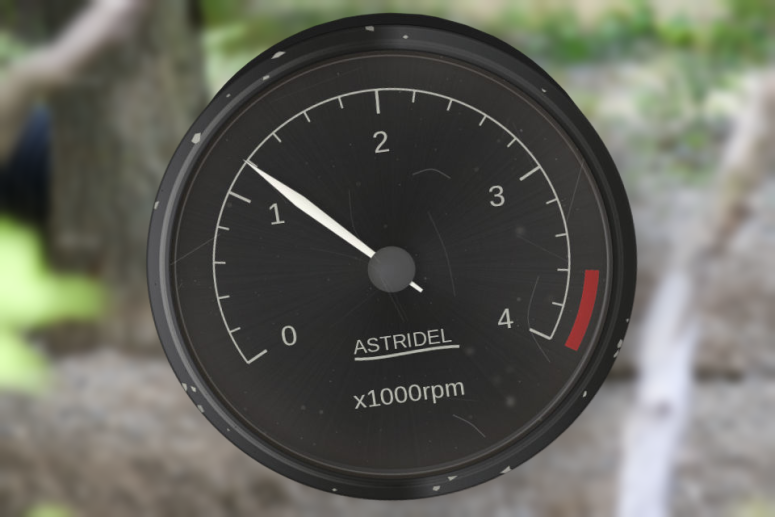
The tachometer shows 1200 (rpm)
